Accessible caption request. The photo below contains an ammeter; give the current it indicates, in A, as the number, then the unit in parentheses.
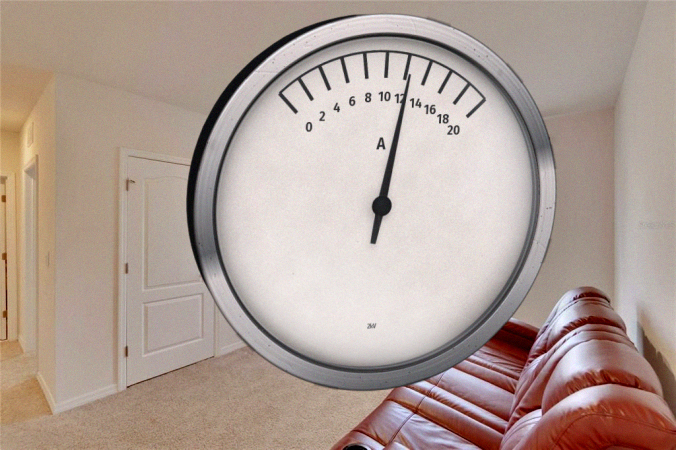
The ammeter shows 12 (A)
